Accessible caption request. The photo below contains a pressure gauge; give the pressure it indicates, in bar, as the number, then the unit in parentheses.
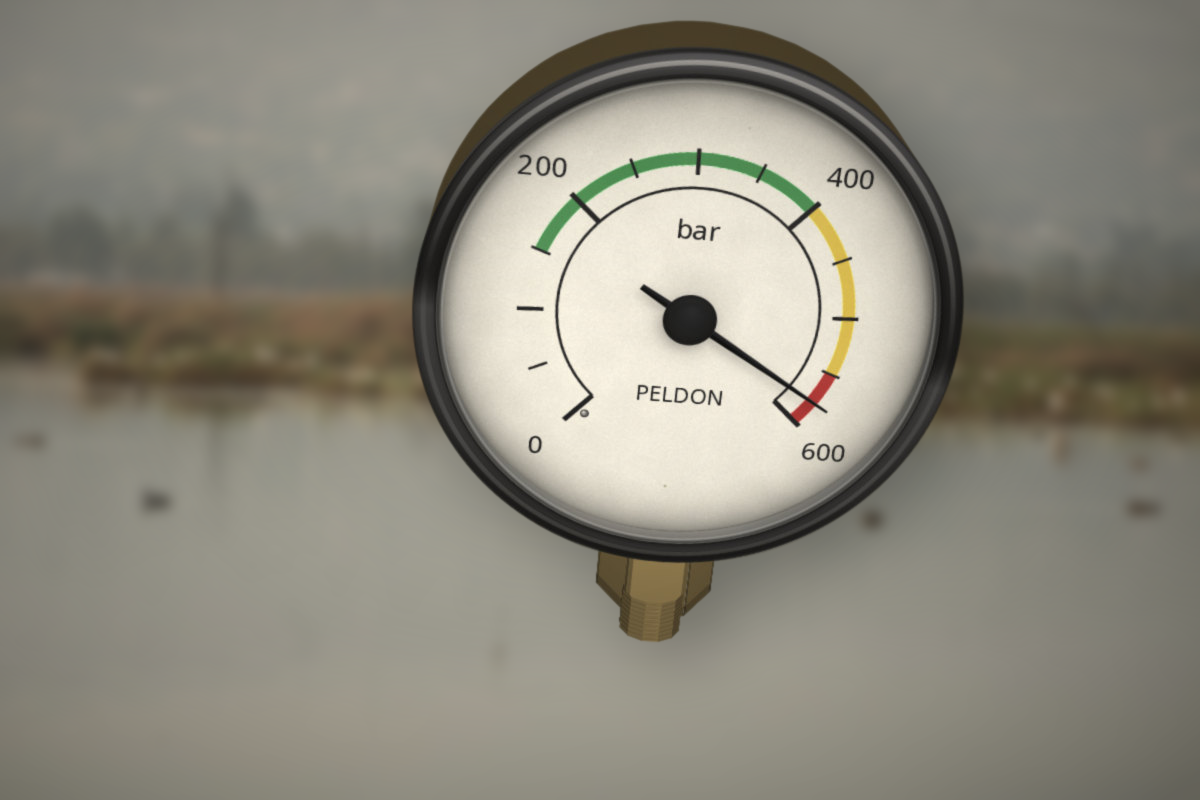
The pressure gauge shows 575 (bar)
